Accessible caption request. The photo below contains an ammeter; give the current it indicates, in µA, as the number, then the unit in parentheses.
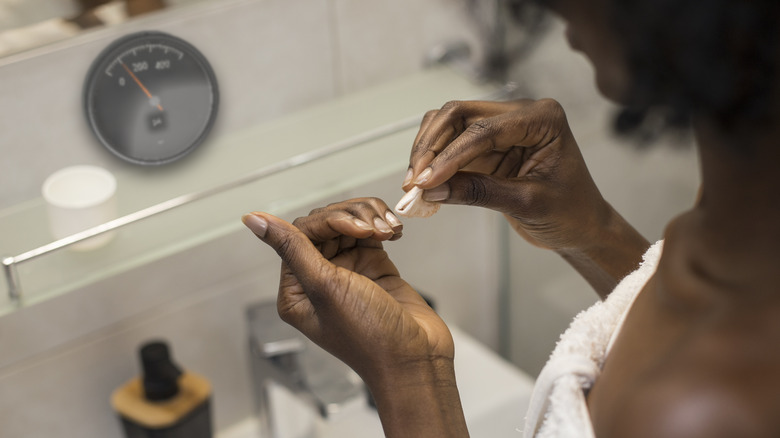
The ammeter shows 100 (µA)
